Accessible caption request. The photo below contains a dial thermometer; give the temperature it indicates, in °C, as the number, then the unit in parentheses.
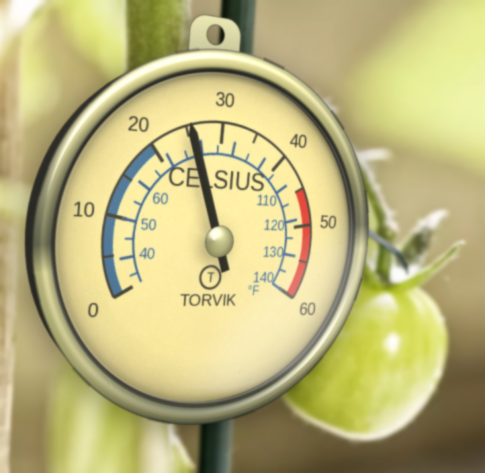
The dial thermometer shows 25 (°C)
